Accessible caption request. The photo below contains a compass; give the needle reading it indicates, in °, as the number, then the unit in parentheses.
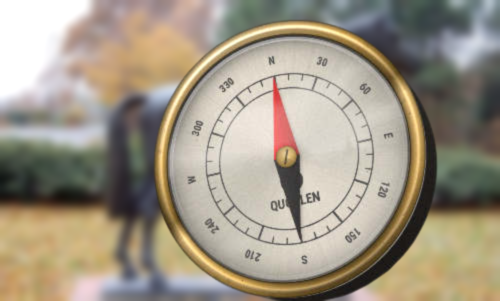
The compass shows 0 (°)
